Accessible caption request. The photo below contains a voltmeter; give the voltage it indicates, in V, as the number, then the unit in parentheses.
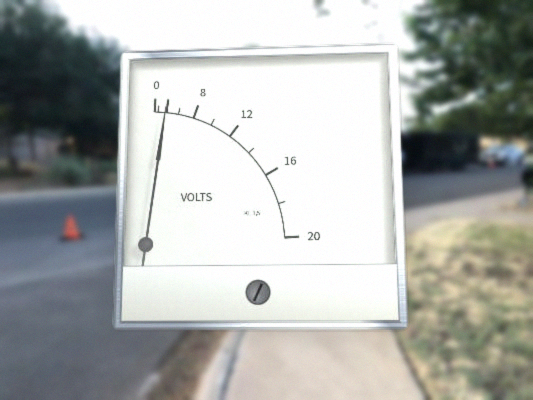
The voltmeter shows 4 (V)
